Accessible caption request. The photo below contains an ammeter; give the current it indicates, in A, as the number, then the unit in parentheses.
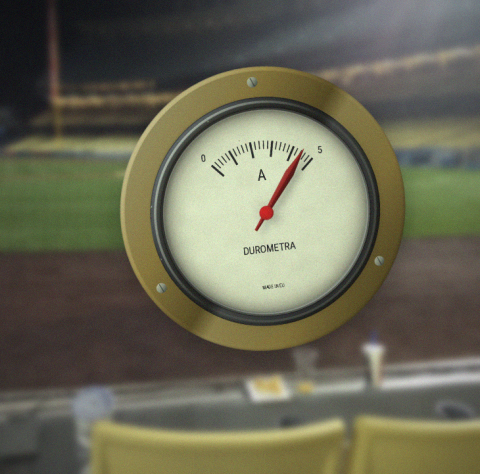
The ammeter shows 4.4 (A)
